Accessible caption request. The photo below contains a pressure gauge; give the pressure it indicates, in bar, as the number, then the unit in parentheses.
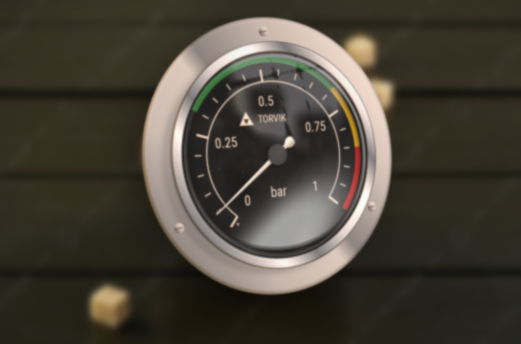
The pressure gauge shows 0.05 (bar)
